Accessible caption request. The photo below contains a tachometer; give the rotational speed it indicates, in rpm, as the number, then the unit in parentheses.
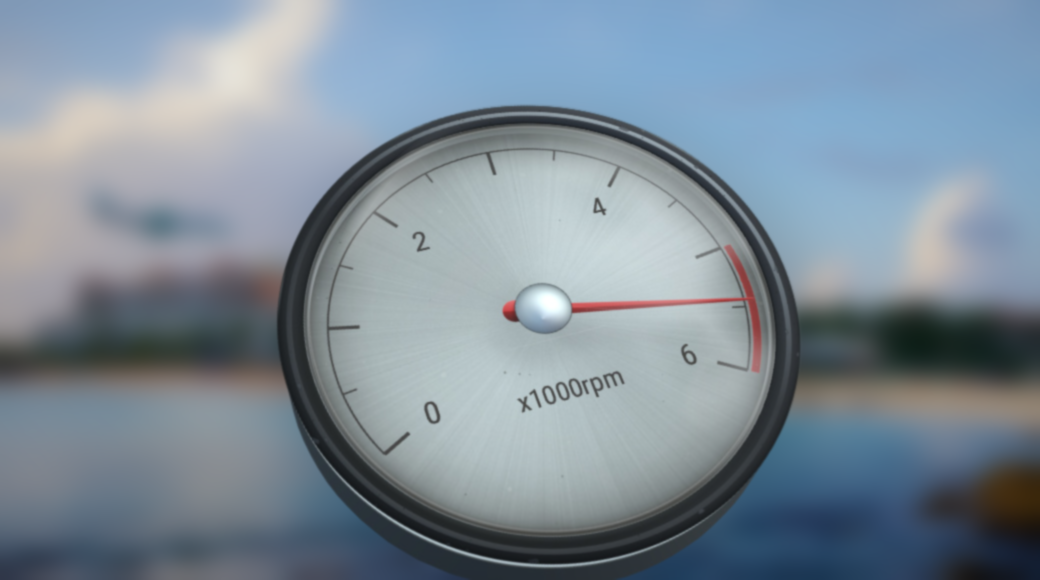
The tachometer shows 5500 (rpm)
